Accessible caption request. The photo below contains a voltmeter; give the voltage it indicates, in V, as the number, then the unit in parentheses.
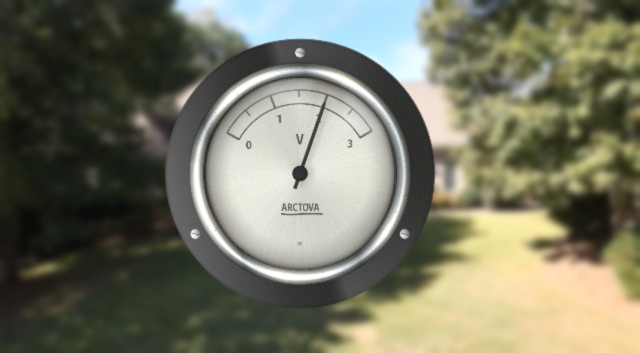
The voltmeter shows 2 (V)
